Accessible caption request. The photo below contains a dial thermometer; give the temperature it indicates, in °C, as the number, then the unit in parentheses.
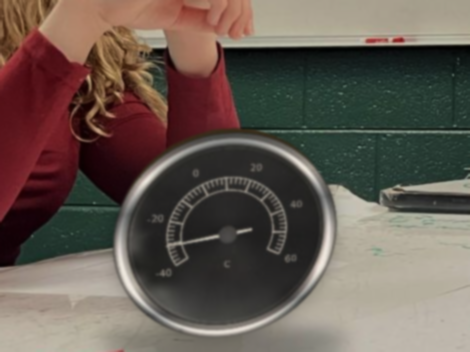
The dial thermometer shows -30 (°C)
